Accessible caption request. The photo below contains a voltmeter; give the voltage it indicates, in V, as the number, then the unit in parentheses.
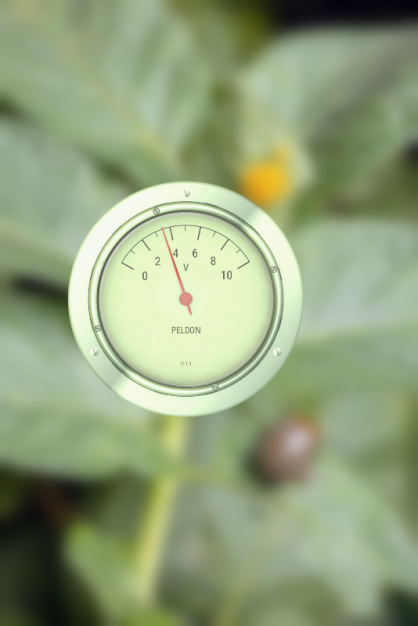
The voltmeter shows 3.5 (V)
